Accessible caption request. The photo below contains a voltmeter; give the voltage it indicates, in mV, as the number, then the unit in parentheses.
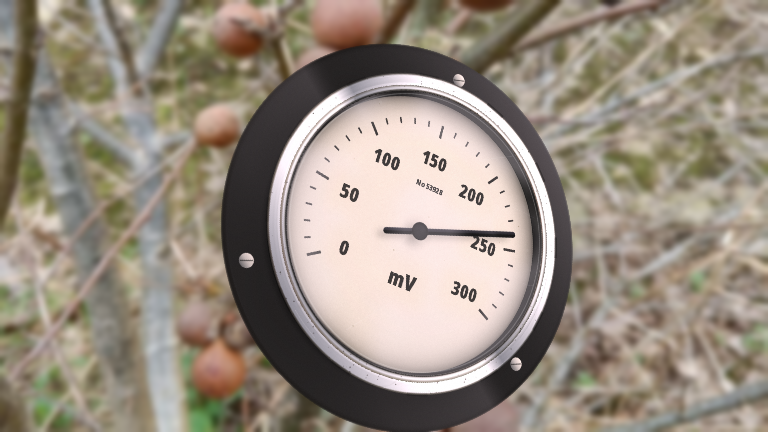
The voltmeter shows 240 (mV)
